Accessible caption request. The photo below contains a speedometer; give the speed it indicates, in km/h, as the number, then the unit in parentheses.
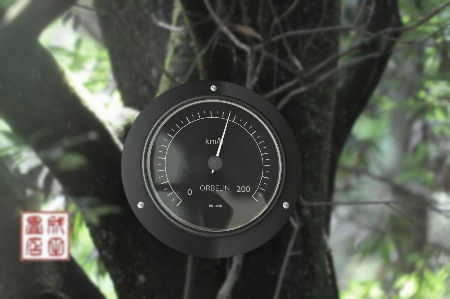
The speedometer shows 115 (km/h)
